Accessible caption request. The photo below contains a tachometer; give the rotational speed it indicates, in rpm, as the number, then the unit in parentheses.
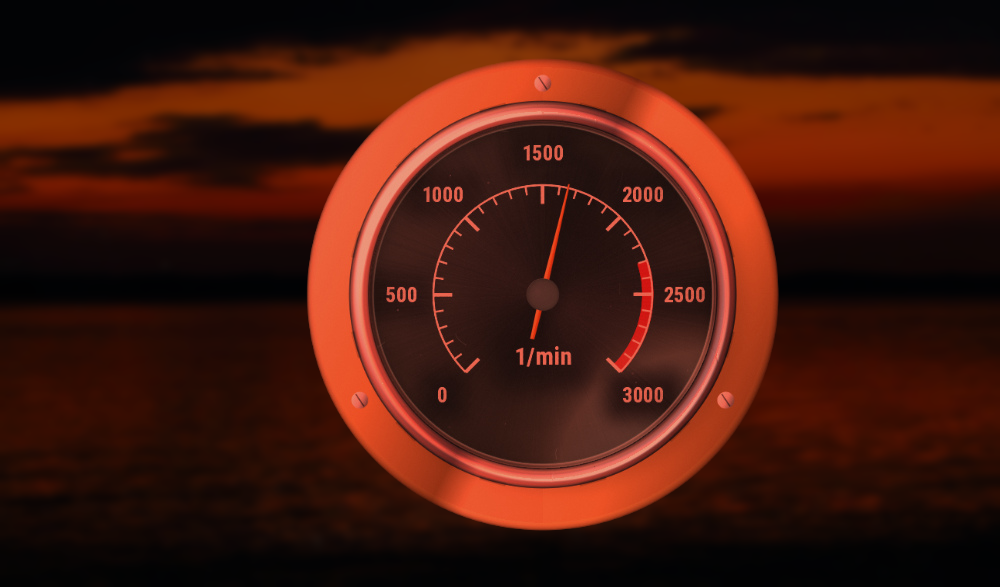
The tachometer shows 1650 (rpm)
